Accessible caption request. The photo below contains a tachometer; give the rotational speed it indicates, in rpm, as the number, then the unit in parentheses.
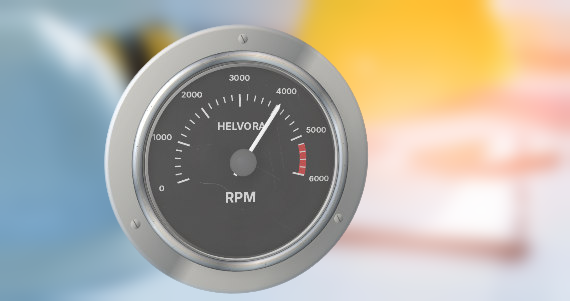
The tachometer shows 4000 (rpm)
